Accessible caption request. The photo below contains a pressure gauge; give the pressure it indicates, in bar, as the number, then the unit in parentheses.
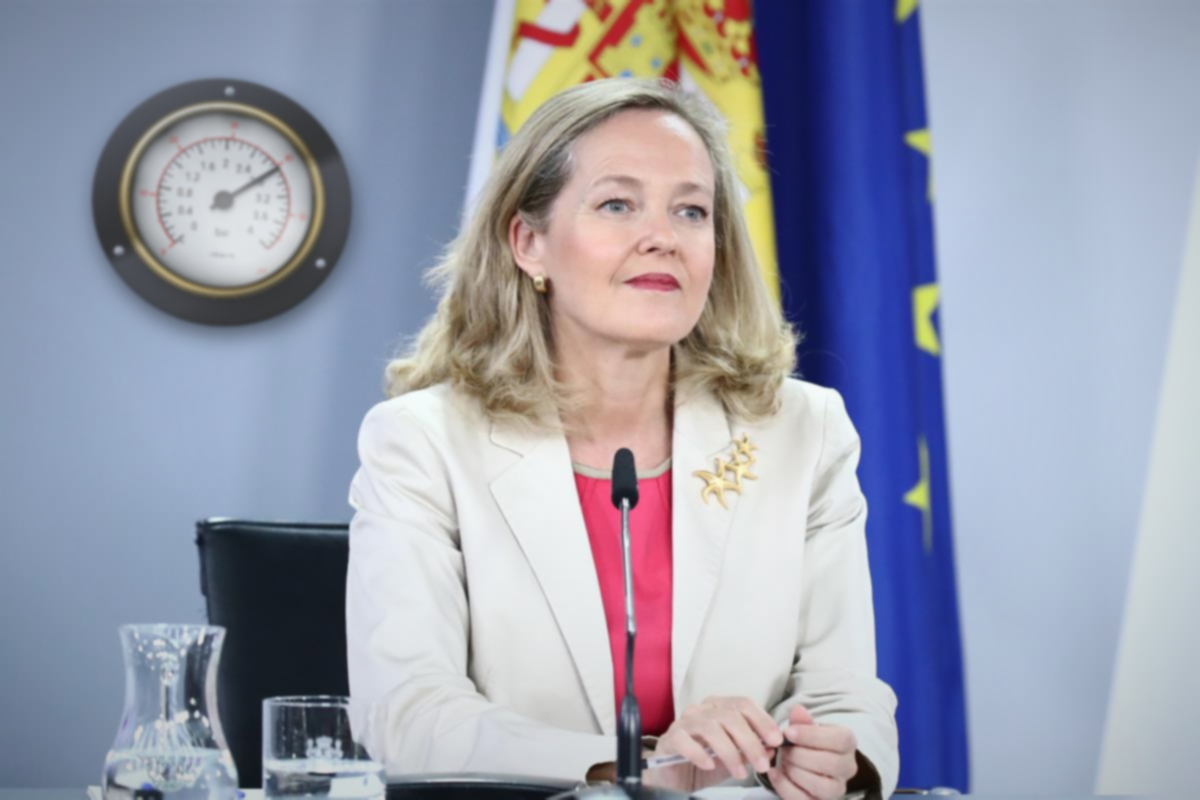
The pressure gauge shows 2.8 (bar)
